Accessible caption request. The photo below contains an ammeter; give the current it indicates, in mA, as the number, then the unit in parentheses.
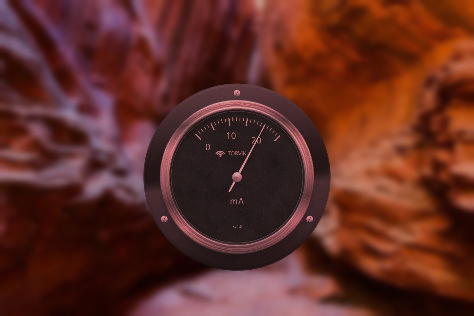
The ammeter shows 20 (mA)
